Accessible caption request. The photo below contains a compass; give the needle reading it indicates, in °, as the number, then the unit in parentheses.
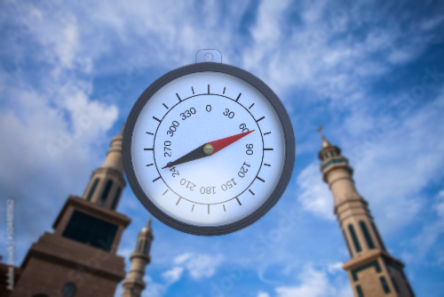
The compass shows 67.5 (°)
